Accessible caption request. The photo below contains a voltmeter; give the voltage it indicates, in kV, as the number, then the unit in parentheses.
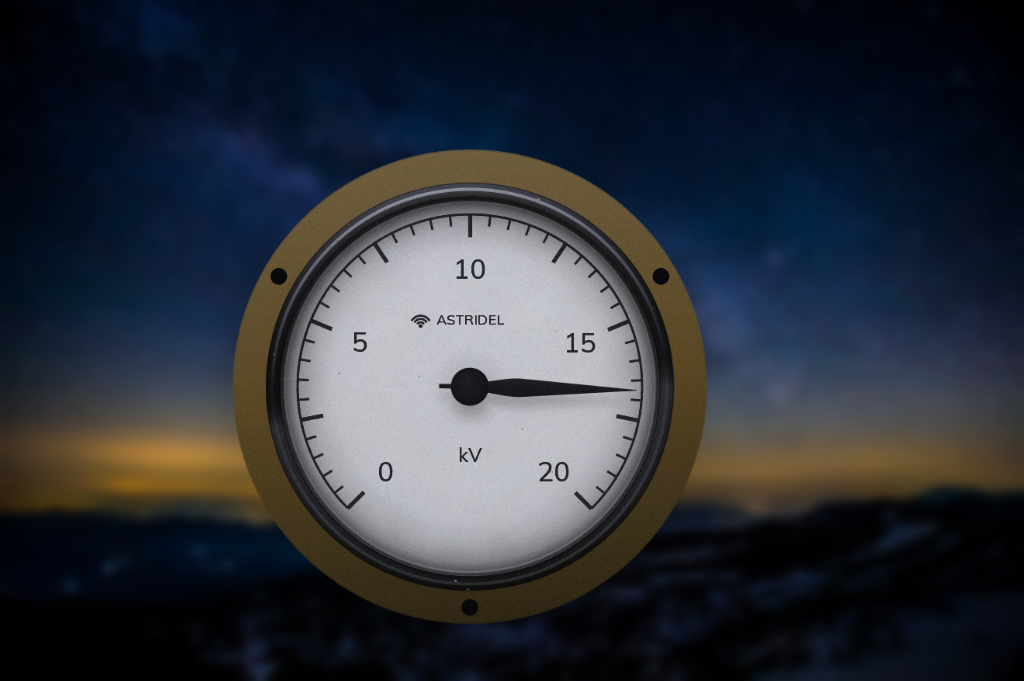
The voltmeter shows 16.75 (kV)
